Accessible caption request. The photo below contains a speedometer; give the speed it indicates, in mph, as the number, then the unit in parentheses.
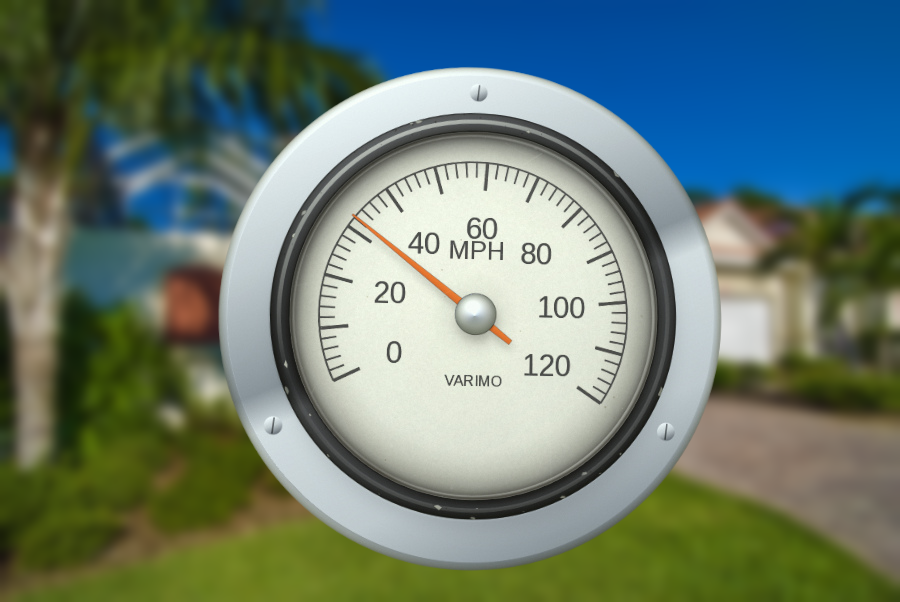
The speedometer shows 32 (mph)
